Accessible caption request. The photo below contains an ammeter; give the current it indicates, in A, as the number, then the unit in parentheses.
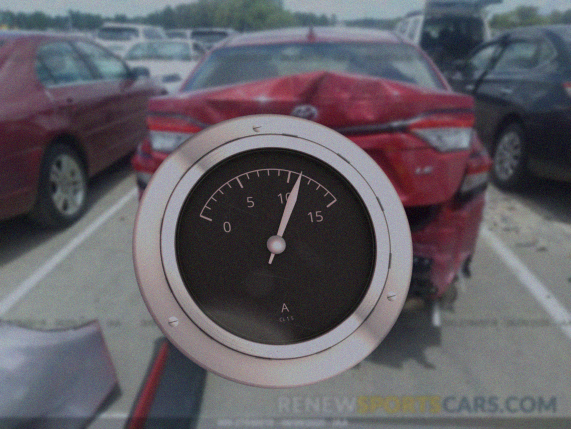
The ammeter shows 11 (A)
